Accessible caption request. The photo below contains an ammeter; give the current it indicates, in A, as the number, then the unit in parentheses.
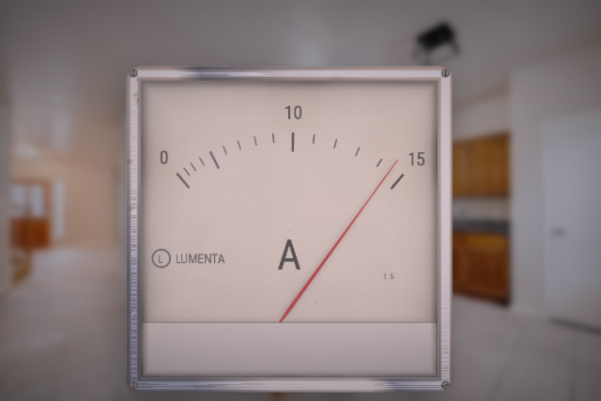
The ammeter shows 14.5 (A)
